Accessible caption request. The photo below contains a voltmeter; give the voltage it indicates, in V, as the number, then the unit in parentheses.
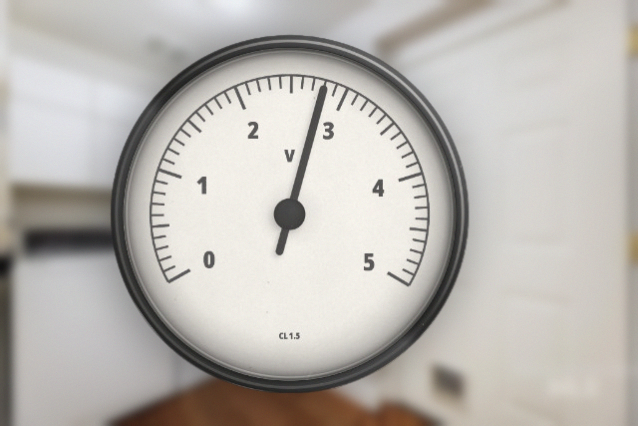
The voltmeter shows 2.8 (V)
